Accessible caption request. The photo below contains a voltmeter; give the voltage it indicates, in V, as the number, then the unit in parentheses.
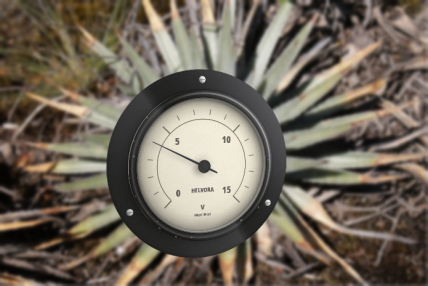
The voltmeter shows 4 (V)
